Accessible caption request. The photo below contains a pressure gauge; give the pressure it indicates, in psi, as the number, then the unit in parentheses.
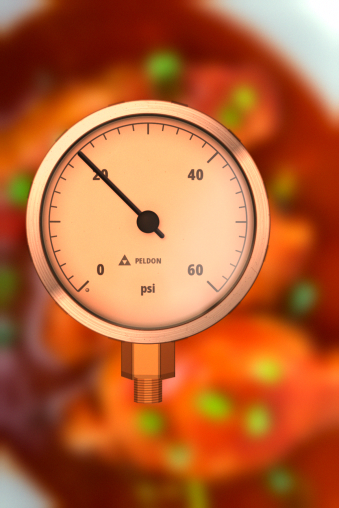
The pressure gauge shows 20 (psi)
